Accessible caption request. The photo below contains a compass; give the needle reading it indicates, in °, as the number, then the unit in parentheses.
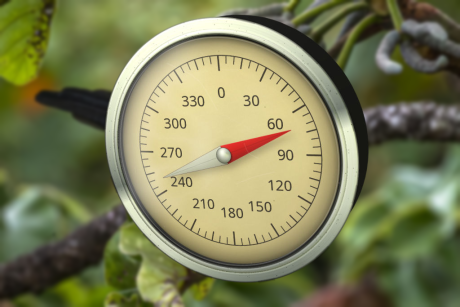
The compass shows 70 (°)
